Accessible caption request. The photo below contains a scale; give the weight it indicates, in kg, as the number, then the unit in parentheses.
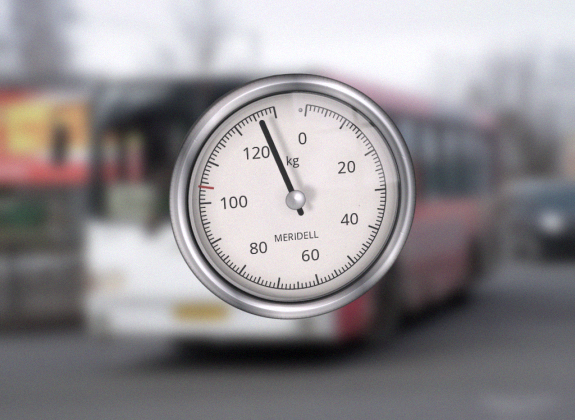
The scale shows 126 (kg)
